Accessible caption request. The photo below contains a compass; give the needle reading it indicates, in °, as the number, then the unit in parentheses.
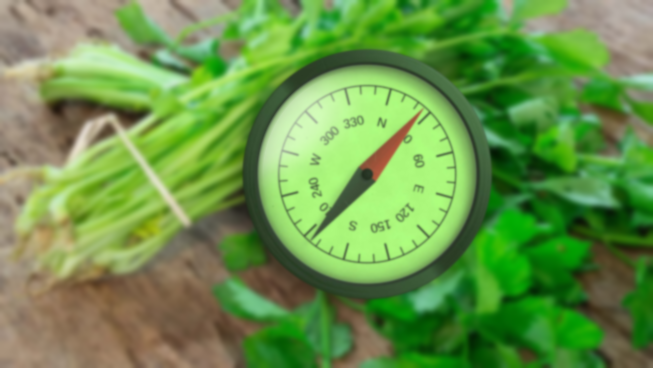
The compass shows 25 (°)
